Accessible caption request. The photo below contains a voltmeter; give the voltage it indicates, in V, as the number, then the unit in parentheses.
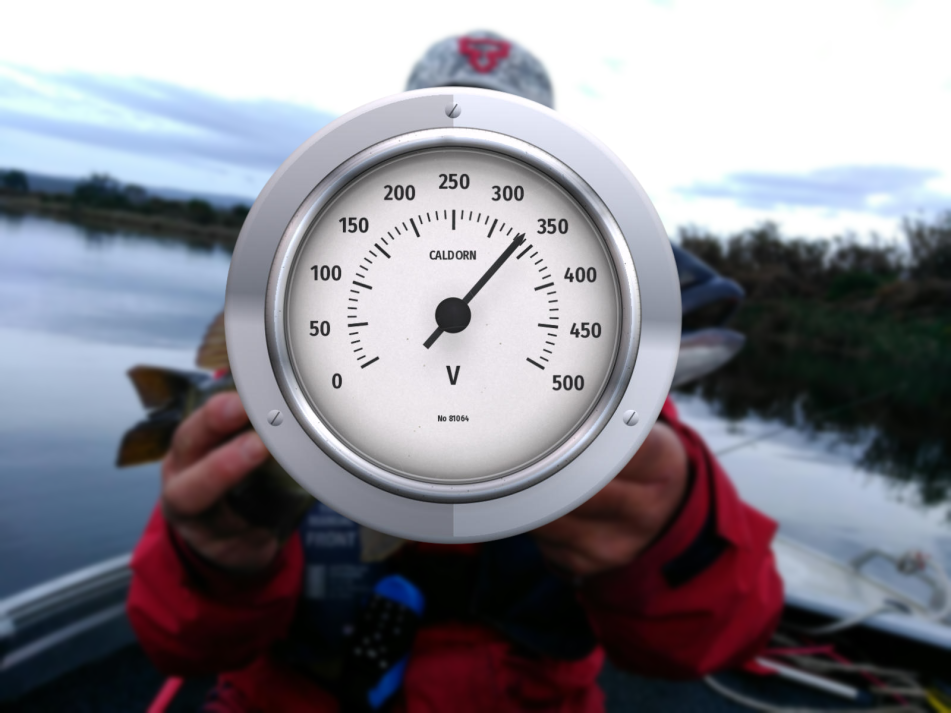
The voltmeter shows 335 (V)
